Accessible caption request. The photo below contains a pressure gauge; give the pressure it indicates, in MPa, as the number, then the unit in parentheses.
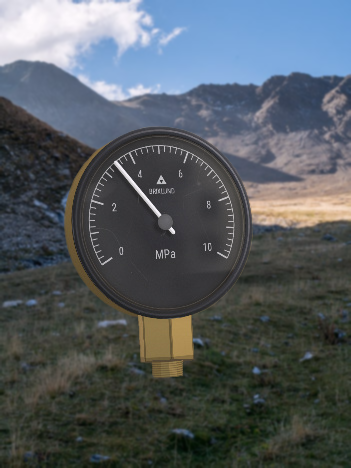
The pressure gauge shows 3.4 (MPa)
